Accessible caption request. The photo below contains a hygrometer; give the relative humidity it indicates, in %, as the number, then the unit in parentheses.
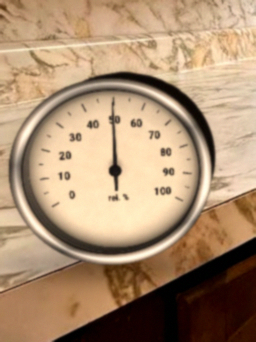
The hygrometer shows 50 (%)
